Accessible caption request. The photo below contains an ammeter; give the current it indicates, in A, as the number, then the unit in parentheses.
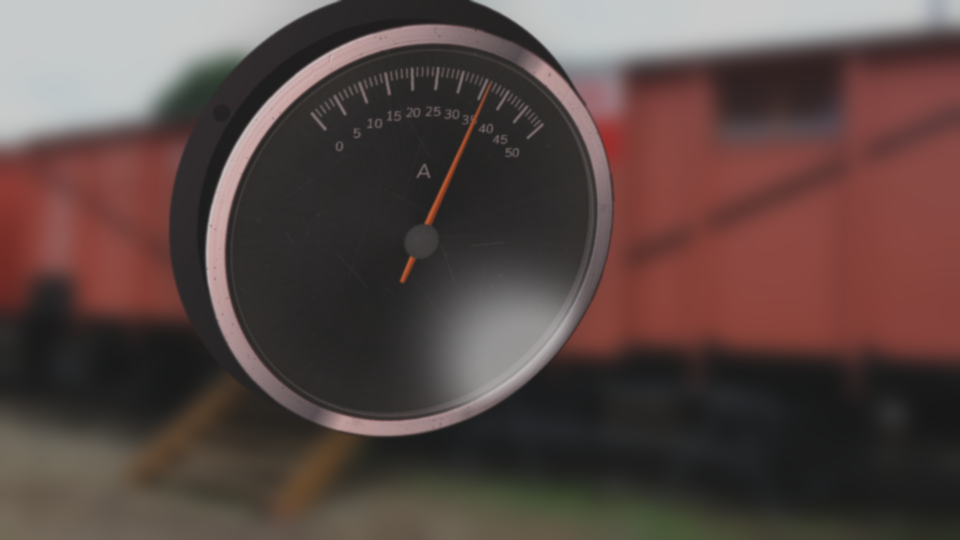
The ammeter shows 35 (A)
